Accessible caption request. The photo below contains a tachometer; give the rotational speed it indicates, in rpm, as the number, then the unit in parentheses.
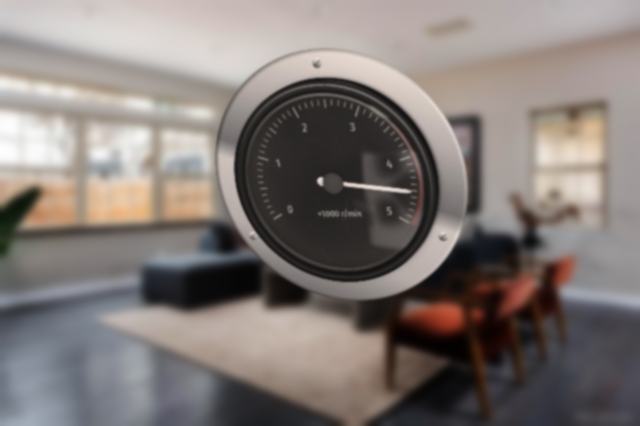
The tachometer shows 4500 (rpm)
